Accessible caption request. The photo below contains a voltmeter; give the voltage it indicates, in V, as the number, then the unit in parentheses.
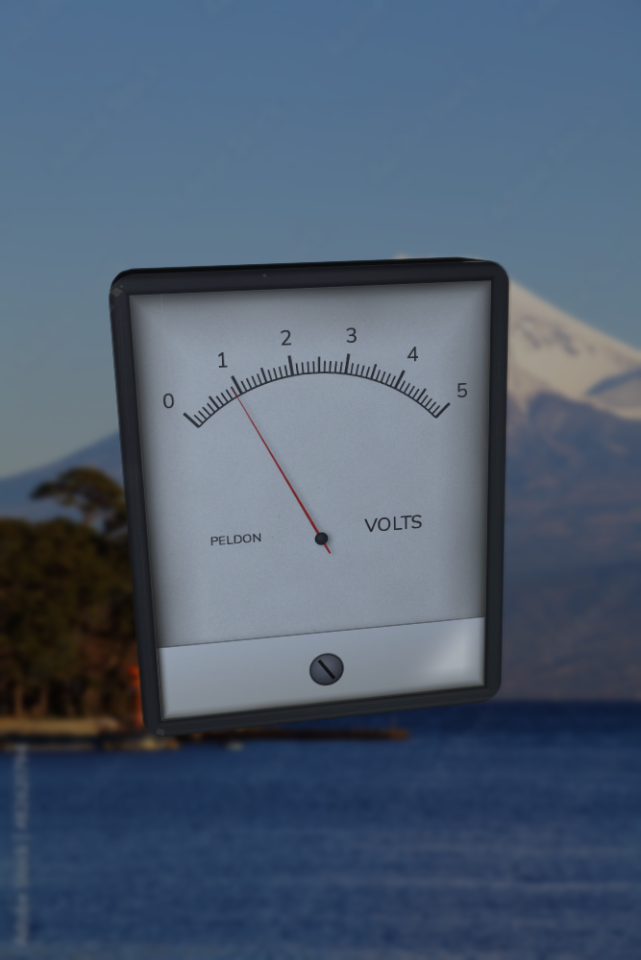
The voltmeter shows 0.9 (V)
